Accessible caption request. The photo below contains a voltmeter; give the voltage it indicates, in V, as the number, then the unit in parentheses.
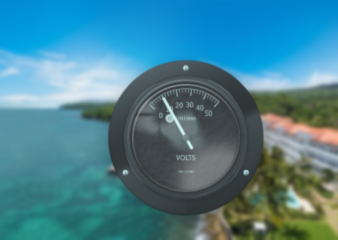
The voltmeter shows 10 (V)
